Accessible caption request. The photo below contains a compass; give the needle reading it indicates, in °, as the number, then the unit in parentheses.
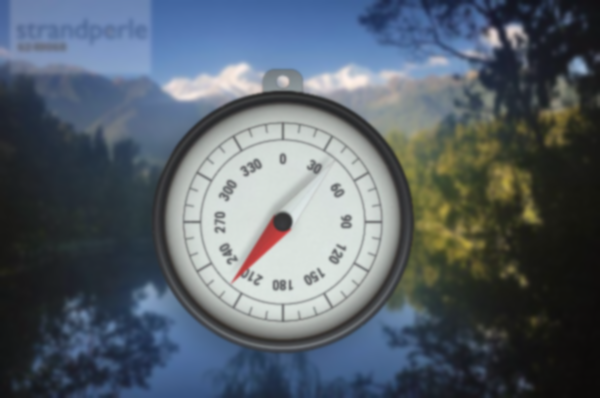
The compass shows 220 (°)
